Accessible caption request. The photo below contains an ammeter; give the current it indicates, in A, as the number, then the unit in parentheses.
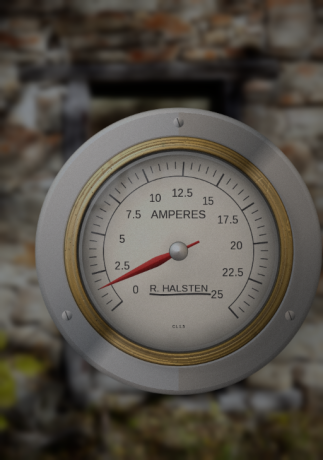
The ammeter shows 1.5 (A)
